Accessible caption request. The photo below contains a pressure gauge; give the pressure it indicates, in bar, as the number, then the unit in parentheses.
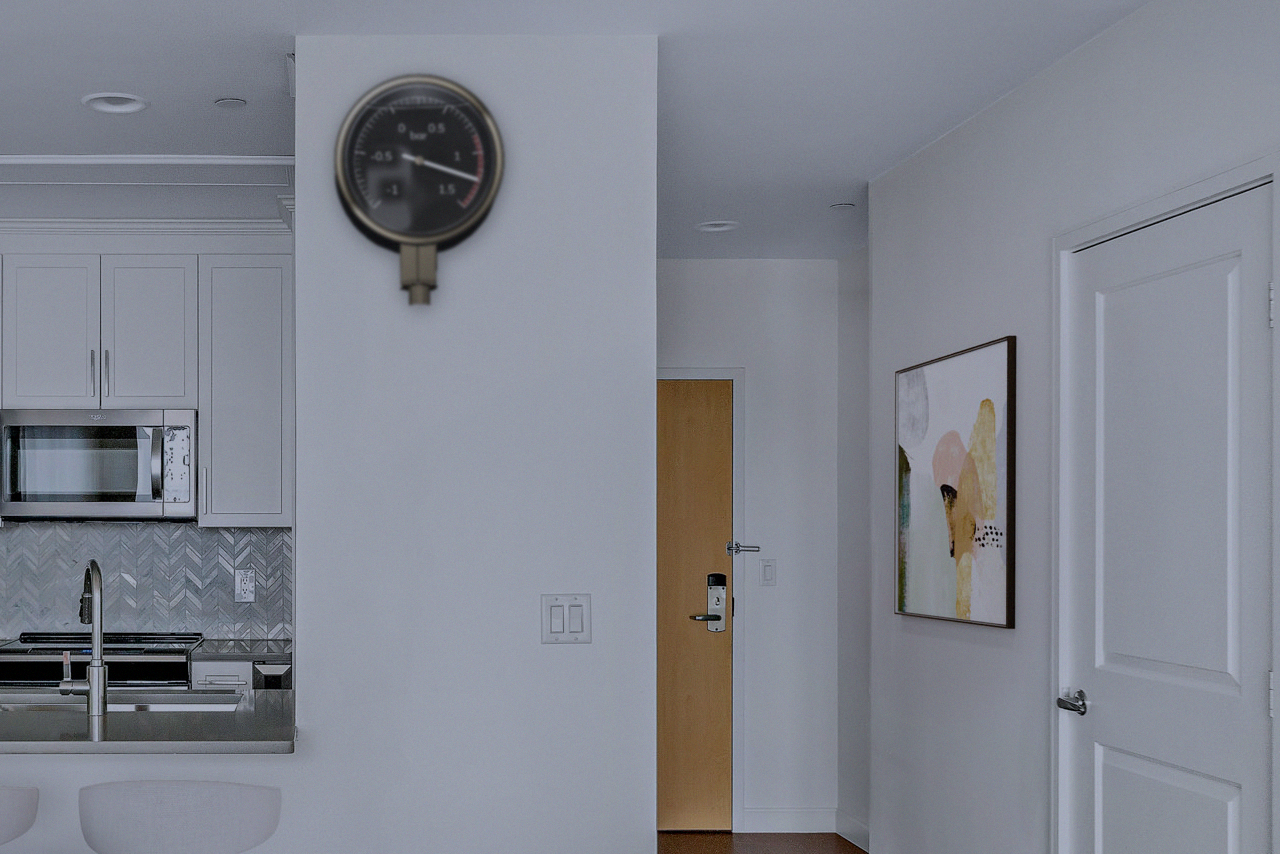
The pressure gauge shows 1.25 (bar)
